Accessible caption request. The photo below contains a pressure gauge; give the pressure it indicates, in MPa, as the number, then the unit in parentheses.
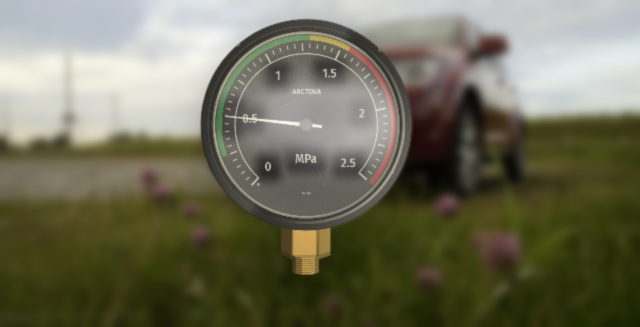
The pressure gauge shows 0.5 (MPa)
